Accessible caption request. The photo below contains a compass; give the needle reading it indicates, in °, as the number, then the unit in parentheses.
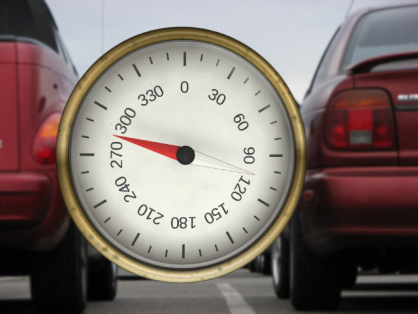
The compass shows 285 (°)
